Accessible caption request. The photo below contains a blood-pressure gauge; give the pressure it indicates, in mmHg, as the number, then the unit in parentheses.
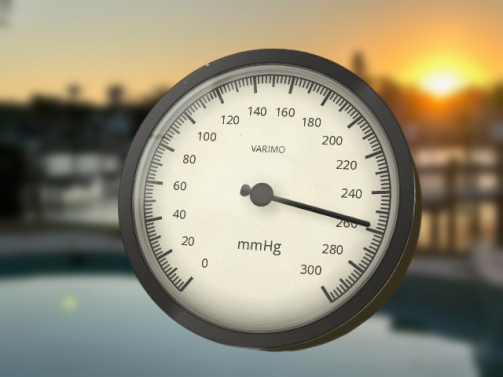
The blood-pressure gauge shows 258 (mmHg)
